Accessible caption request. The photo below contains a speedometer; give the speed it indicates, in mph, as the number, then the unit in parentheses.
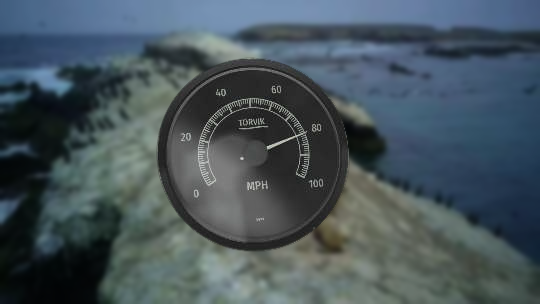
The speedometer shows 80 (mph)
